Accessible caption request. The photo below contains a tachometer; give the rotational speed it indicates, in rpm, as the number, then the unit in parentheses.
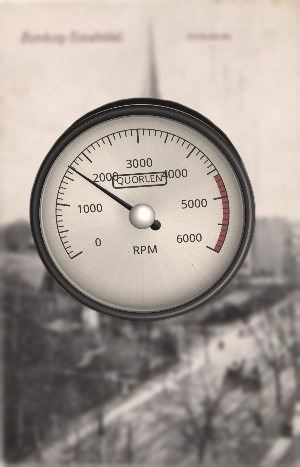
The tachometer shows 1700 (rpm)
